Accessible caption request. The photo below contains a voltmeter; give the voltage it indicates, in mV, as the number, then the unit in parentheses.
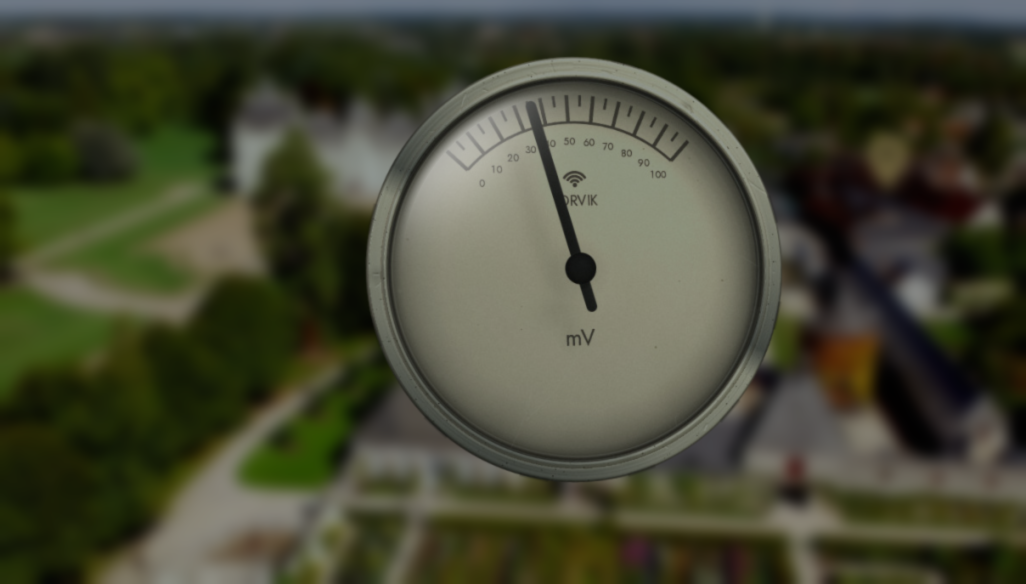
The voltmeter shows 35 (mV)
